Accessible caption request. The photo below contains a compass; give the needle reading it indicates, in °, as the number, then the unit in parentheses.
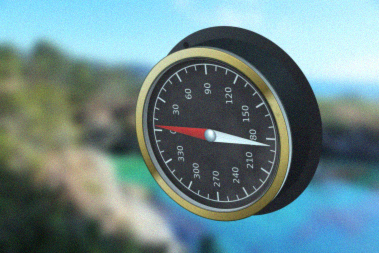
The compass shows 5 (°)
